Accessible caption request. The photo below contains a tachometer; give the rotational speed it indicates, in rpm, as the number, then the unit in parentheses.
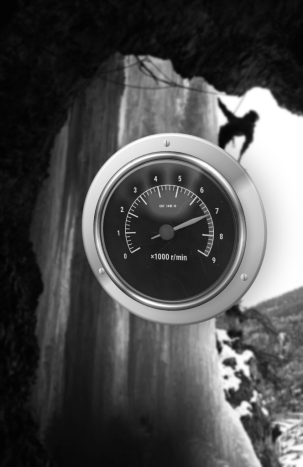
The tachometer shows 7000 (rpm)
